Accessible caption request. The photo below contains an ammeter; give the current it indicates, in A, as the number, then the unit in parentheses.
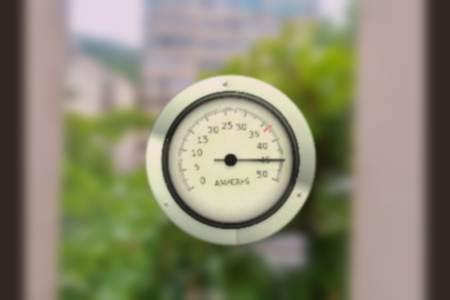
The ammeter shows 45 (A)
